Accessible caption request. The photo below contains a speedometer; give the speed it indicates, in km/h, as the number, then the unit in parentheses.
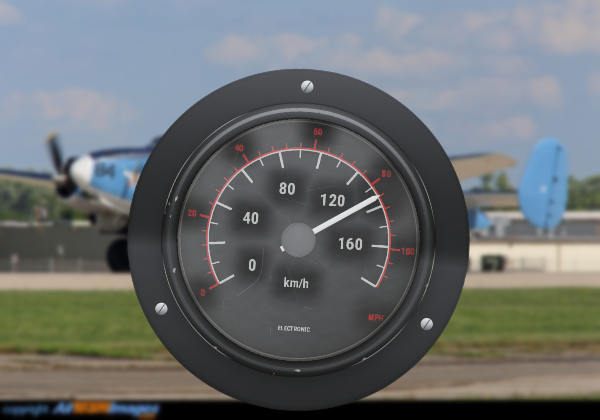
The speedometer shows 135 (km/h)
